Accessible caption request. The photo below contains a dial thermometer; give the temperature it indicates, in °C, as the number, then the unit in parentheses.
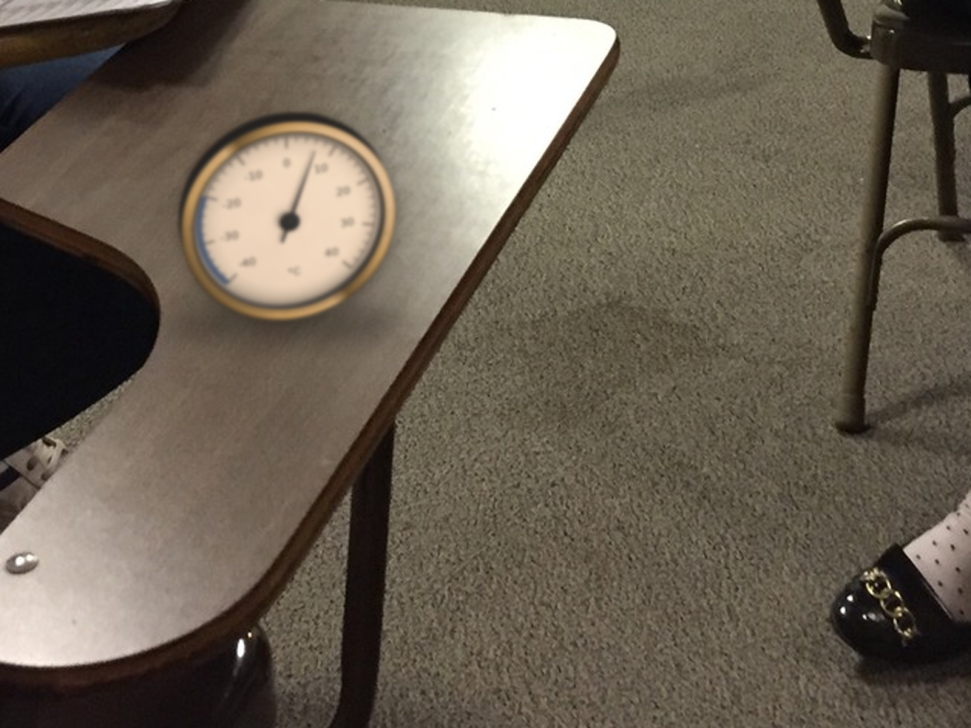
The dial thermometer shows 6 (°C)
